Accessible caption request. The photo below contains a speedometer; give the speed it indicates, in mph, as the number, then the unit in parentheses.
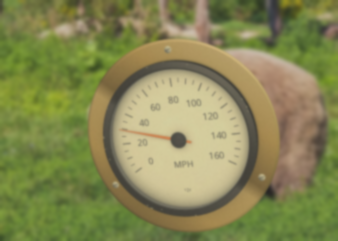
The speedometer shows 30 (mph)
